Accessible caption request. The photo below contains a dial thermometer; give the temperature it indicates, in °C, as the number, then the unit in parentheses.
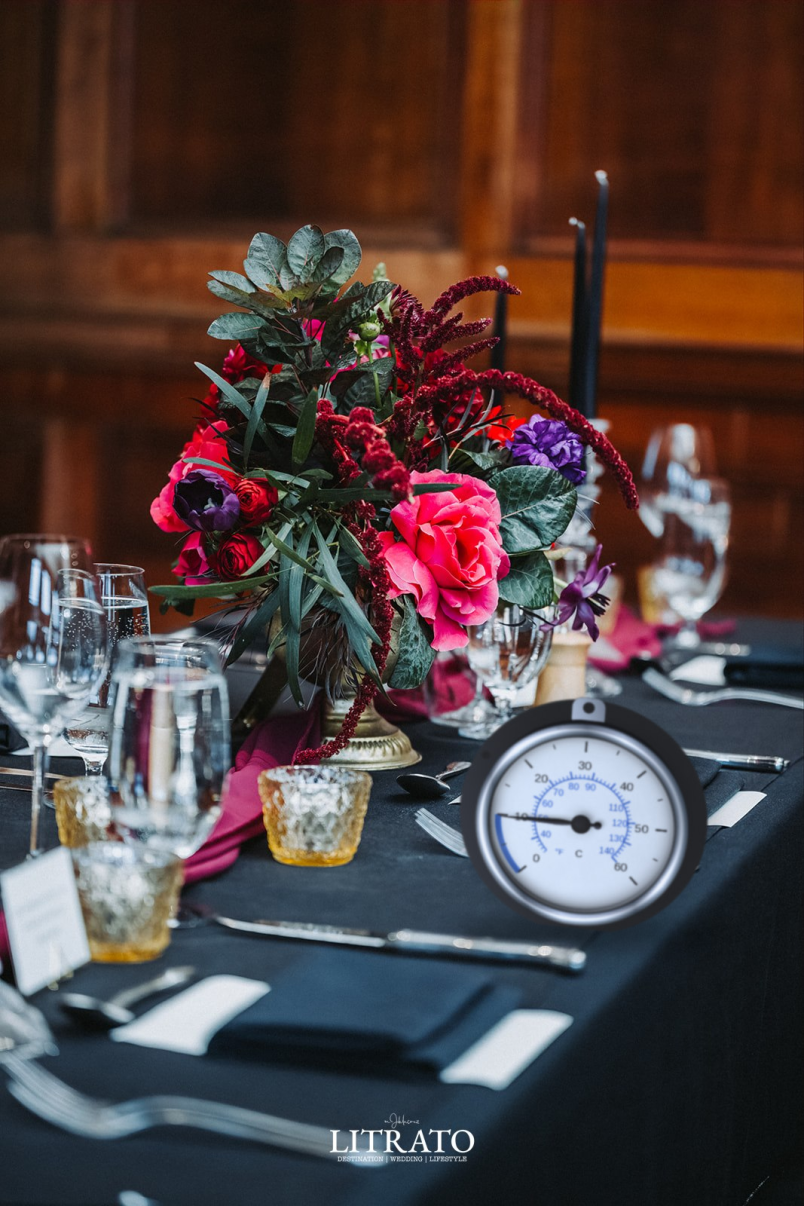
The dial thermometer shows 10 (°C)
